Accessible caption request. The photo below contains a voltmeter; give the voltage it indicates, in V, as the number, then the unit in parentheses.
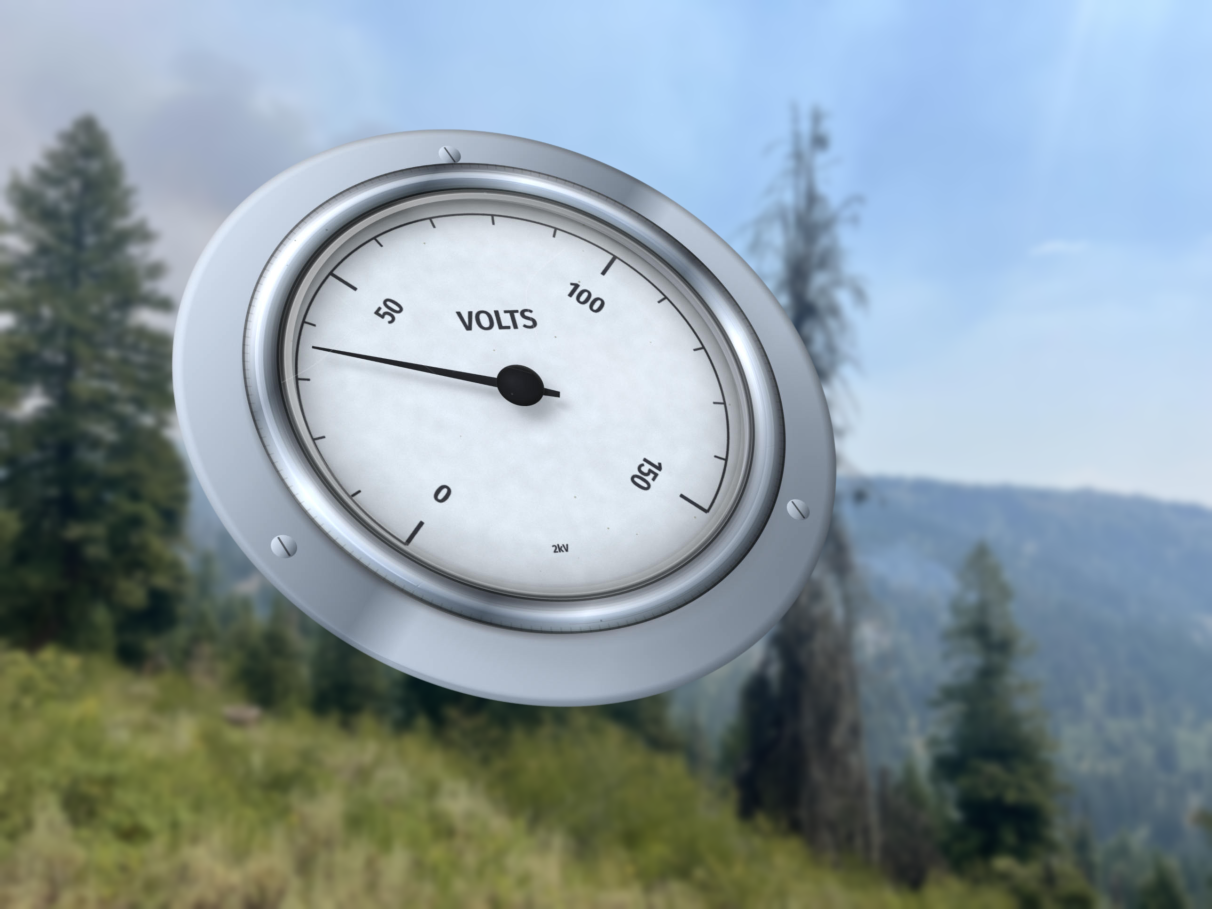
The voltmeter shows 35 (V)
